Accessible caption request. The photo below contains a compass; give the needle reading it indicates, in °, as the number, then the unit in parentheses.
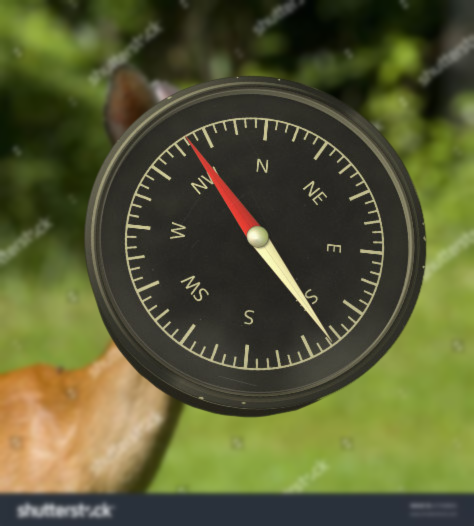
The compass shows 320 (°)
